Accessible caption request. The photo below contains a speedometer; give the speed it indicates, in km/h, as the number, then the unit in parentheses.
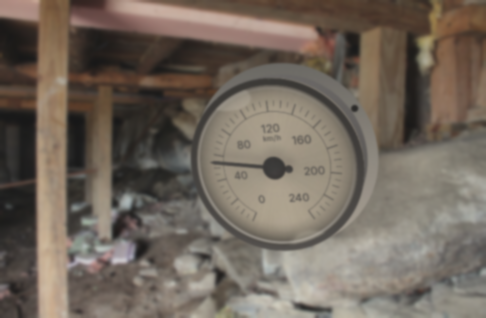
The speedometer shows 55 (km/h)
